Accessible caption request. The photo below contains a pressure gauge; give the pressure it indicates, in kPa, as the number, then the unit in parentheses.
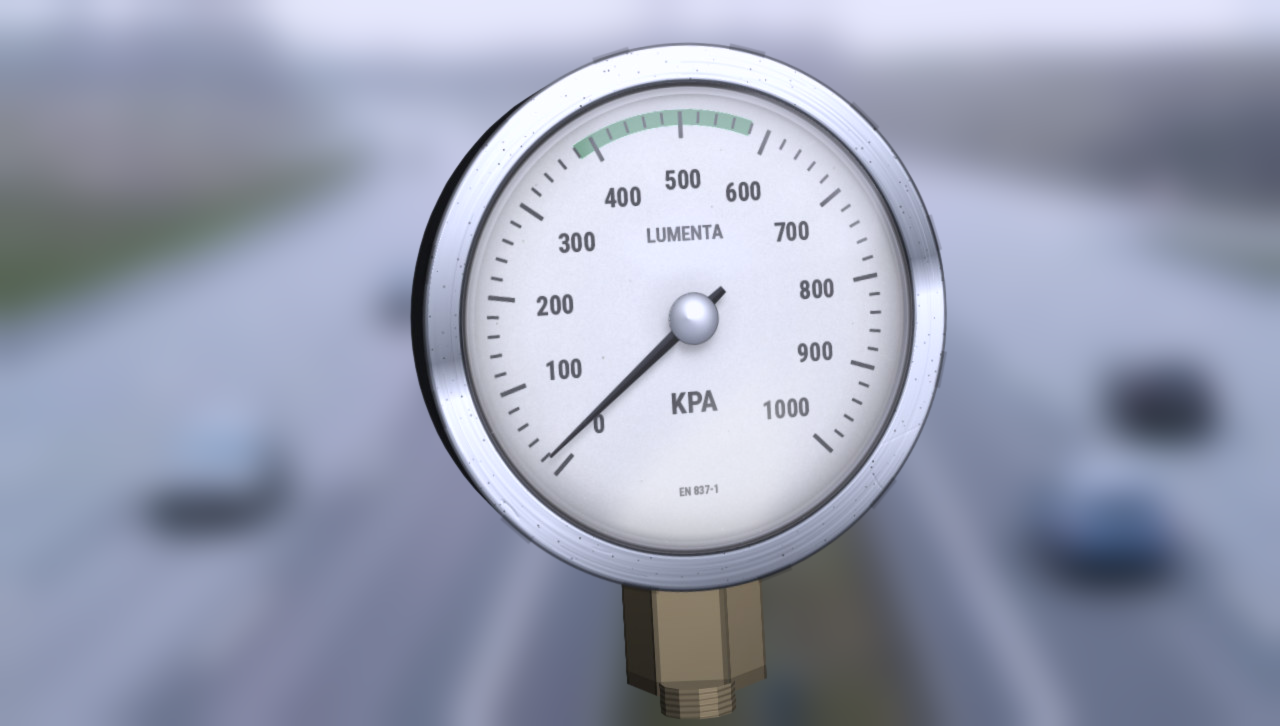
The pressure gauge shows 20 (kPa)
